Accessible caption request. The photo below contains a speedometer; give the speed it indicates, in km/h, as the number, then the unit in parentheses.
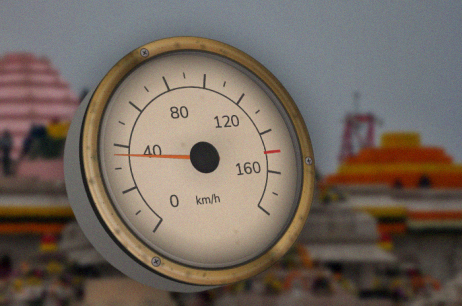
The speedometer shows 35 (km/h)
